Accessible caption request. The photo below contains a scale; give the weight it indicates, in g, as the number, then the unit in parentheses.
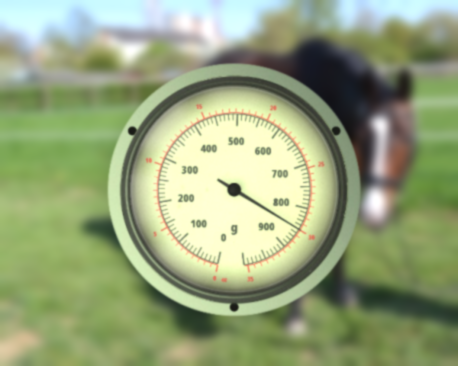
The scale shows 850 (g)
